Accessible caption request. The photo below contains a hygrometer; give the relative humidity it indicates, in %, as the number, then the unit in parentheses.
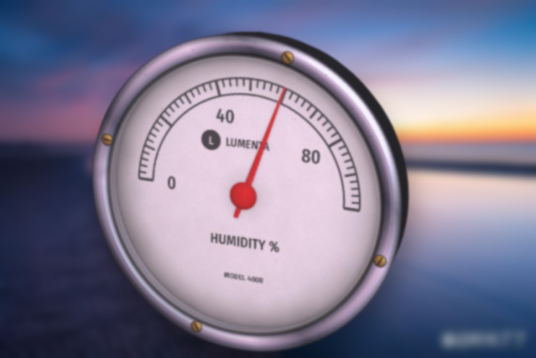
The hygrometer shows 60 (%)
